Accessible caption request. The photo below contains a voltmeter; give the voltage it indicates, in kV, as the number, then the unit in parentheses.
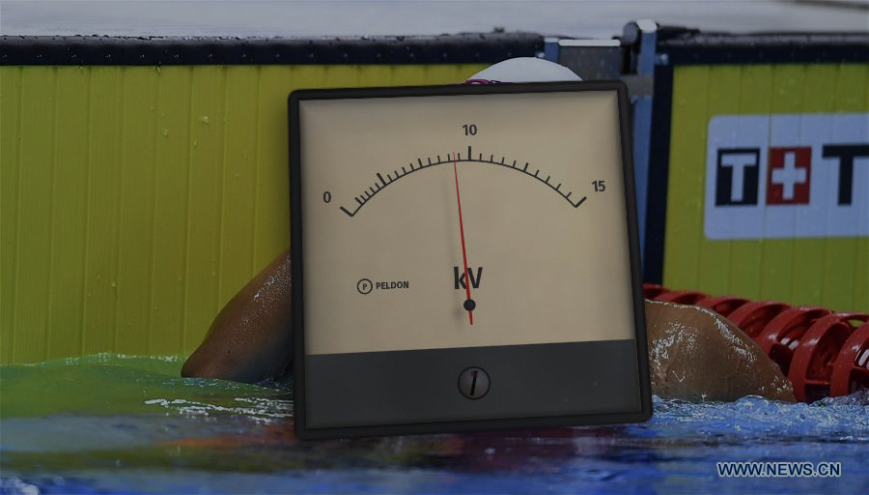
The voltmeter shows 9.25 (kV)
